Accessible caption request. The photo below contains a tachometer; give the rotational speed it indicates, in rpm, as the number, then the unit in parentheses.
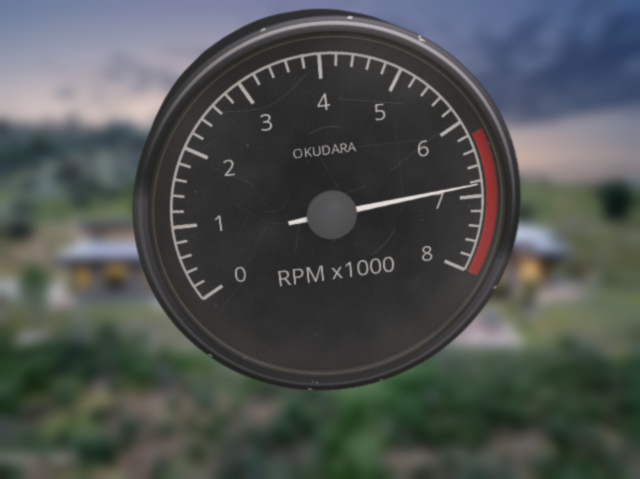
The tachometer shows 6800 (rpm)
